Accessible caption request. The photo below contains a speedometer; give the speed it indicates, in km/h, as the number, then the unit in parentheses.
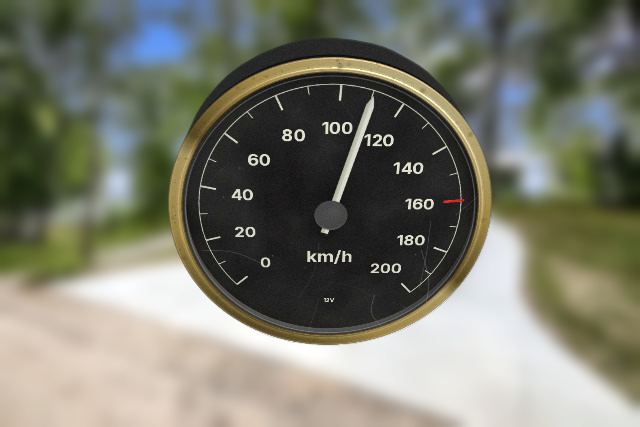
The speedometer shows 110 (km/h)
